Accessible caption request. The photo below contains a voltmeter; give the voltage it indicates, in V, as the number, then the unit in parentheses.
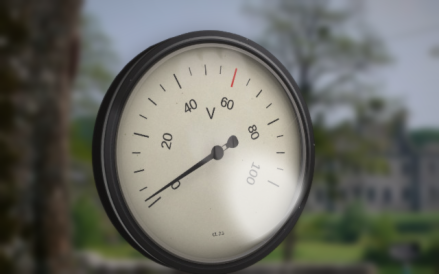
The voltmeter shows 2.5 (V)
